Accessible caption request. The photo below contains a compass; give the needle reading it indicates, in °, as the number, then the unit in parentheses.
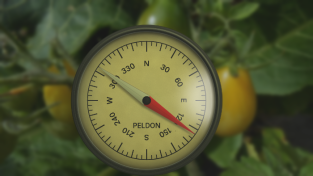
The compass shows 125 (°)
